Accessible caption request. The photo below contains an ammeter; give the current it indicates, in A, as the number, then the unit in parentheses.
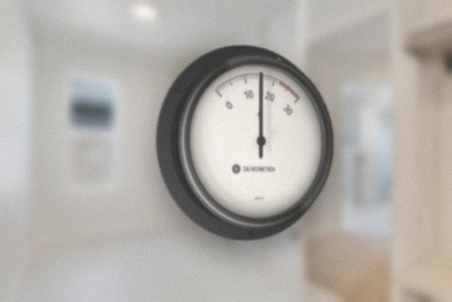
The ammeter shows 15 (A)
